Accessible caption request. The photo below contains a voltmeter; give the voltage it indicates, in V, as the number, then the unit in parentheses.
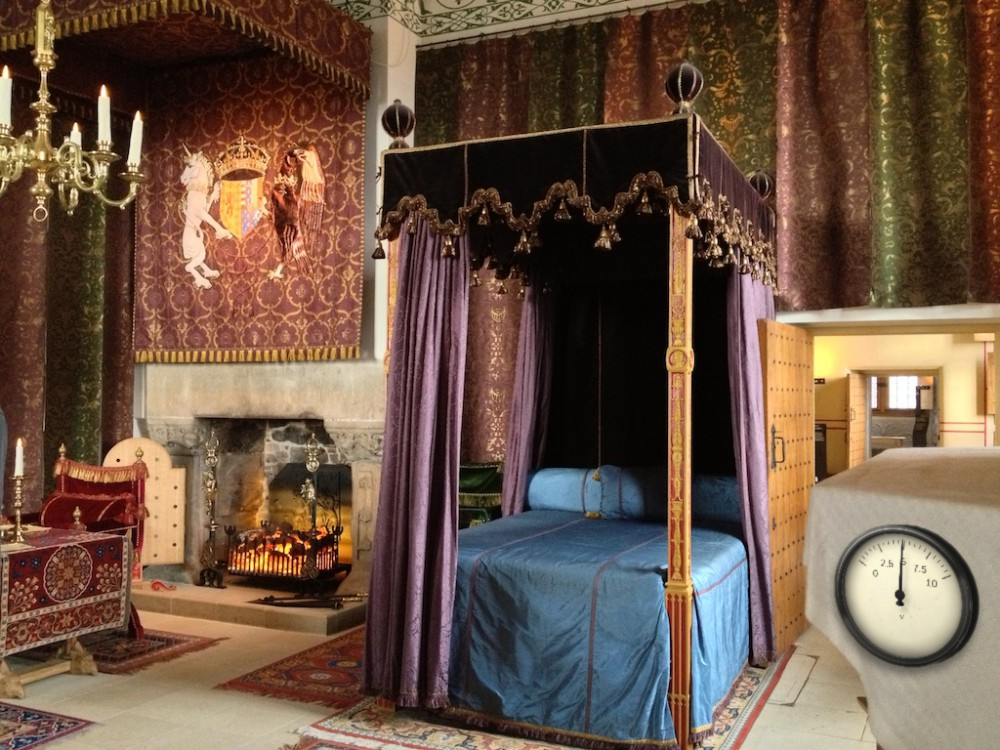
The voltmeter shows 5 (V)
